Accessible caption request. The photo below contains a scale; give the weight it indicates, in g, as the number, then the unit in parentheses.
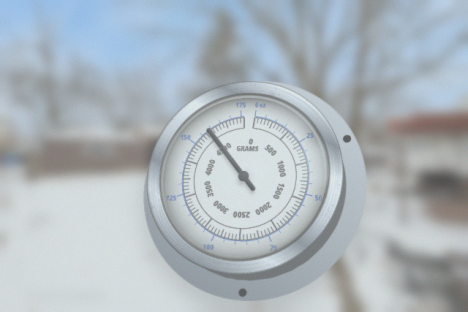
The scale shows 4500 (g)
